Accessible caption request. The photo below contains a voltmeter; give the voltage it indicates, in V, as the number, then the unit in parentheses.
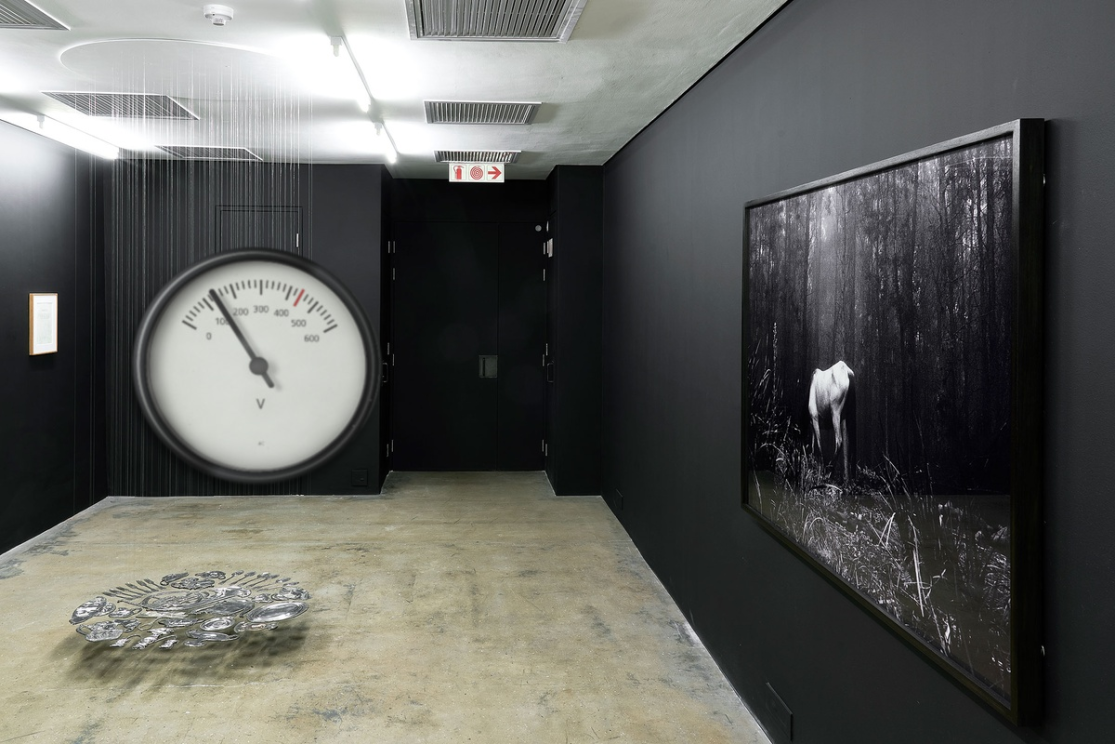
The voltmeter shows 140 (V)
